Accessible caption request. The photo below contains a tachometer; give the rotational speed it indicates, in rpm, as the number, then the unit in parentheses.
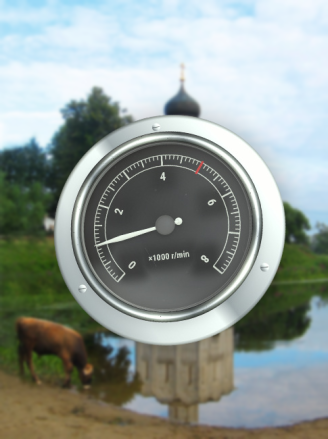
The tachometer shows 1000 (rpm)
